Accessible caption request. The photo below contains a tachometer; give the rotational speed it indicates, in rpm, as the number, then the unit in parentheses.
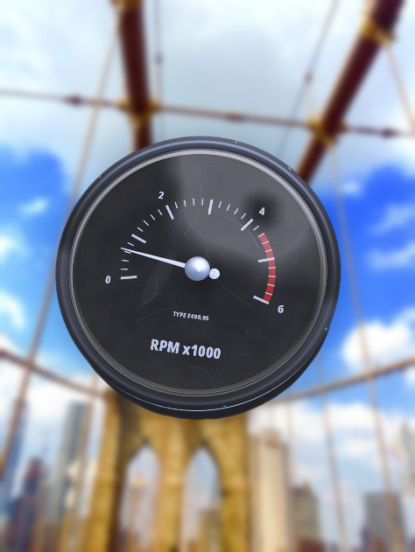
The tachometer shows 600 (rpm)
